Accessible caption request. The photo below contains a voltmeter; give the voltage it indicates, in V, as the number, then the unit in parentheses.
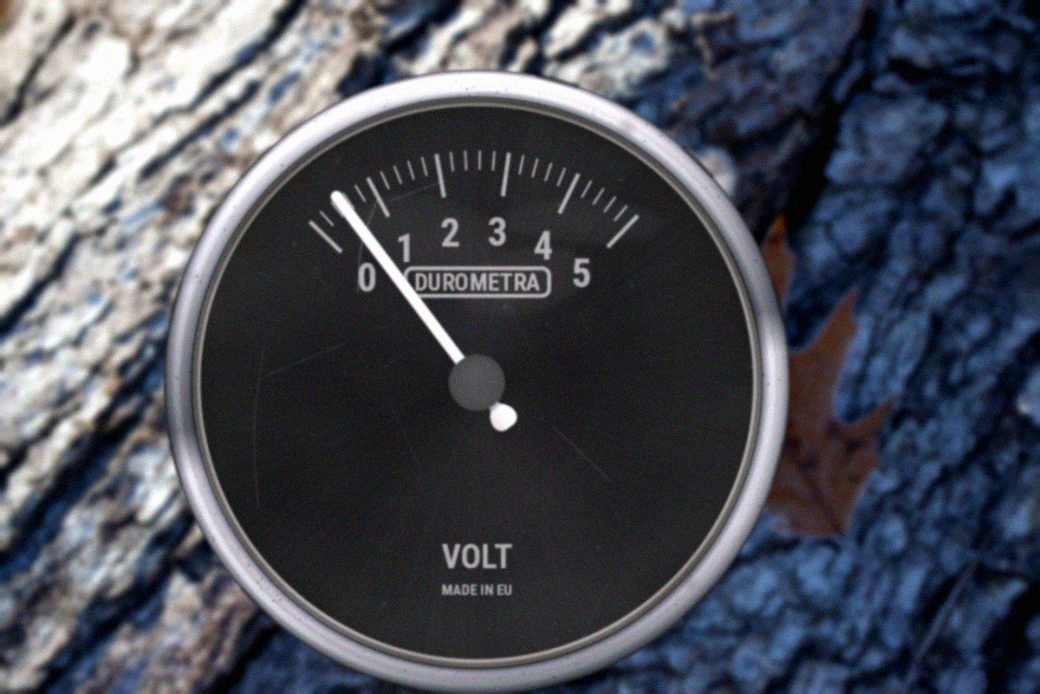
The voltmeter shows 0.5 (V)
